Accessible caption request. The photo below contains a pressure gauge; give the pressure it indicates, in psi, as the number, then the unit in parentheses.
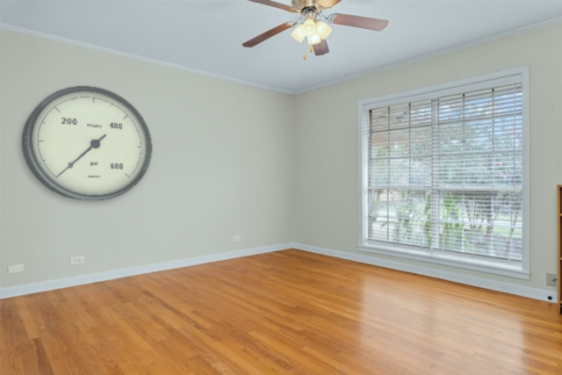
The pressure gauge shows 0 (psi)
